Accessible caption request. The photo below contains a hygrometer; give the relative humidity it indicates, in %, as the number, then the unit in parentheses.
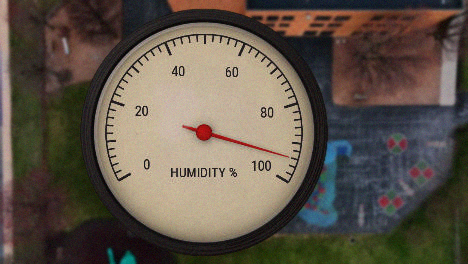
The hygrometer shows 94 (%)
